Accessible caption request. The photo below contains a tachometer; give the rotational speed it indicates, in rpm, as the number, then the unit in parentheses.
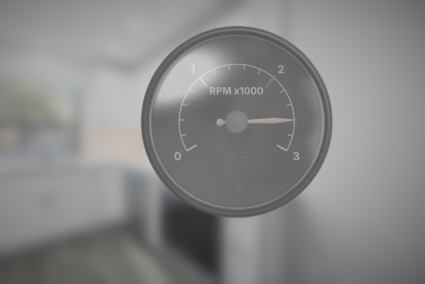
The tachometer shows 2600 (rpm)
